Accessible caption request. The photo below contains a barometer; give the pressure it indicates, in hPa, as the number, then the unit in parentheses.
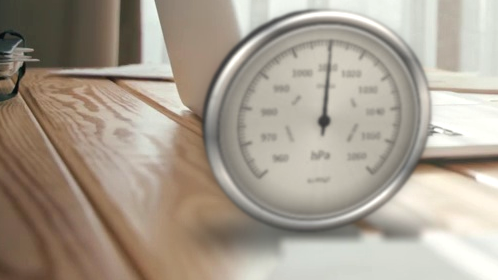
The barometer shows 1010 (hPa)
